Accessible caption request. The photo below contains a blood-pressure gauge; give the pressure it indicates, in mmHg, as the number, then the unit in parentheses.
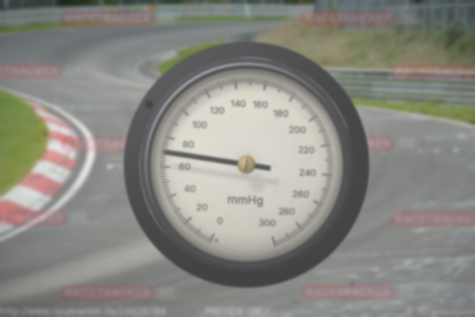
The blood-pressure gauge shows 70 (mmHg)
